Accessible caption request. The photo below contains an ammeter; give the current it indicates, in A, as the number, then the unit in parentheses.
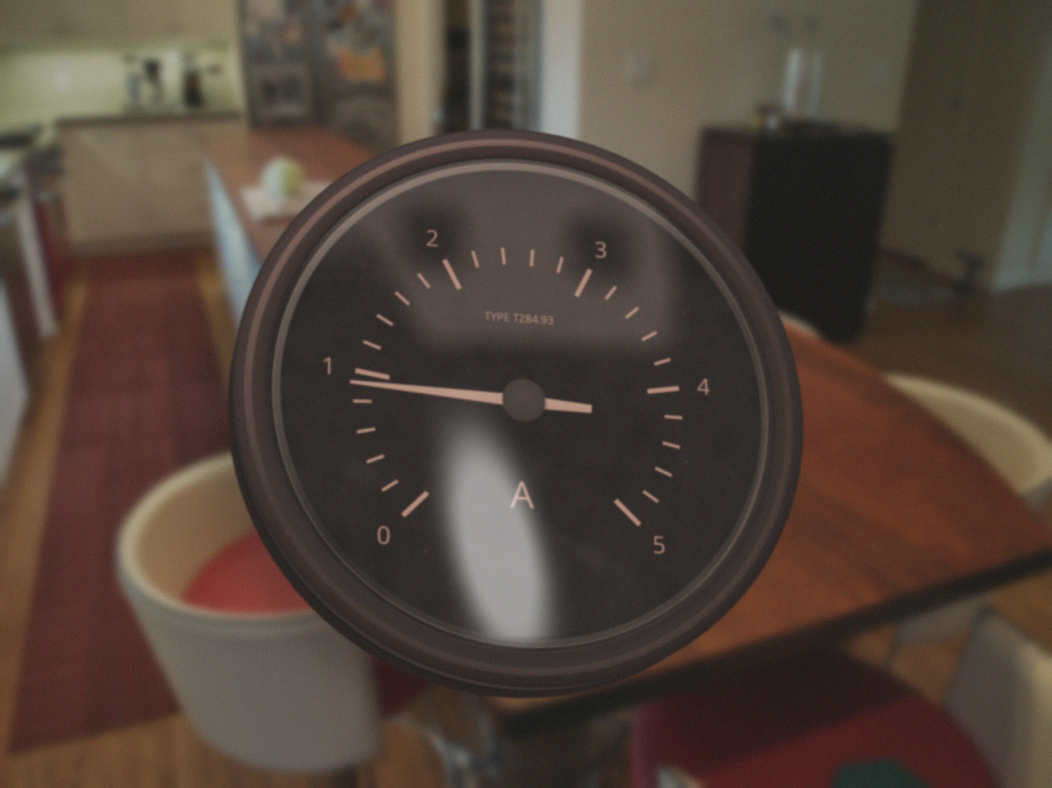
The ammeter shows 0.9 (A)
